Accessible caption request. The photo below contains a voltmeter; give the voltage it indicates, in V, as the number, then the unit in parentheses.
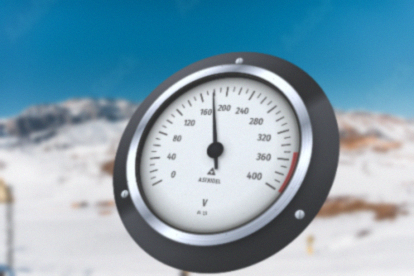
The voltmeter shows 180 (V)
